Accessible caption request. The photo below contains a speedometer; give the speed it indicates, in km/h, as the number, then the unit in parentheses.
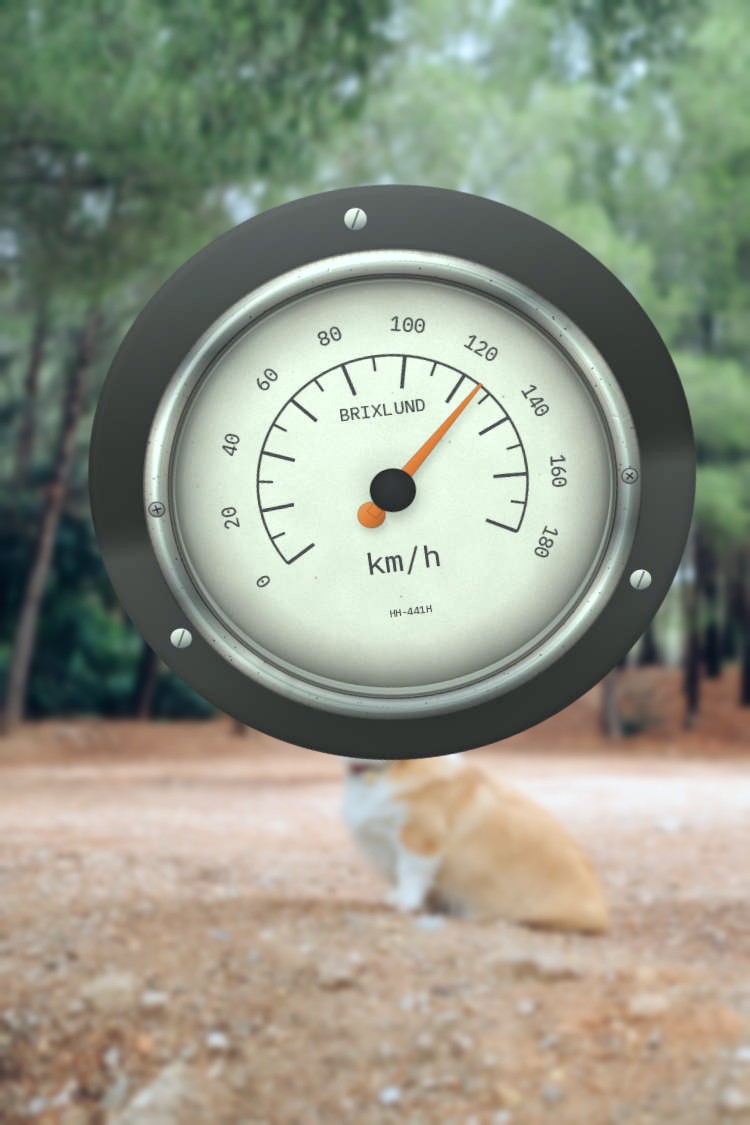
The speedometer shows 125 (km/h)
